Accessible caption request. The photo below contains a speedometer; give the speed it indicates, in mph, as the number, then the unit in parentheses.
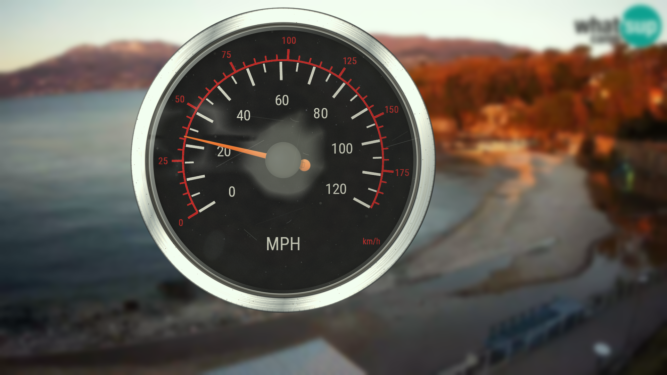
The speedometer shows 22.5 (mph)
